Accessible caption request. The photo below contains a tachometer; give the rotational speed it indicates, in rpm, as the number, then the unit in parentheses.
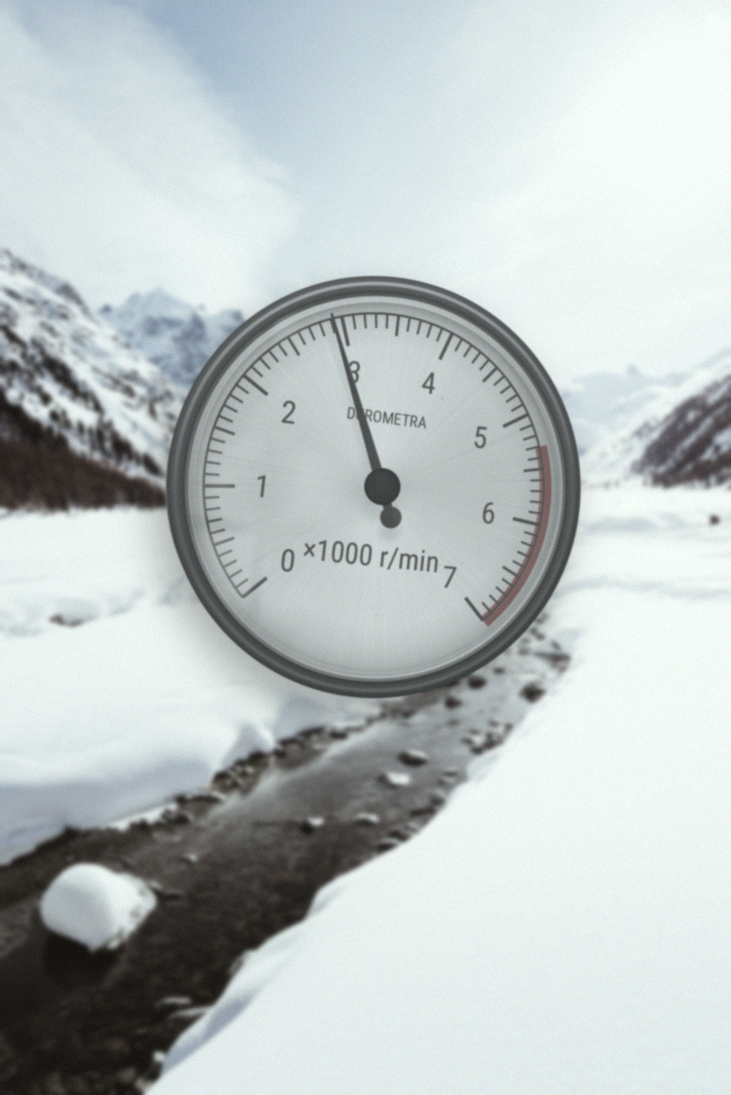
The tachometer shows 2900 (rpm)
